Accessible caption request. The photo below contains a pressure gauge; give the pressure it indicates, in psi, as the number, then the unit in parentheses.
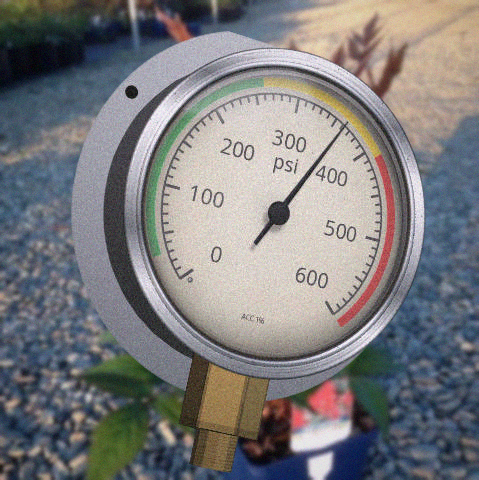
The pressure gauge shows 360 (psi)
